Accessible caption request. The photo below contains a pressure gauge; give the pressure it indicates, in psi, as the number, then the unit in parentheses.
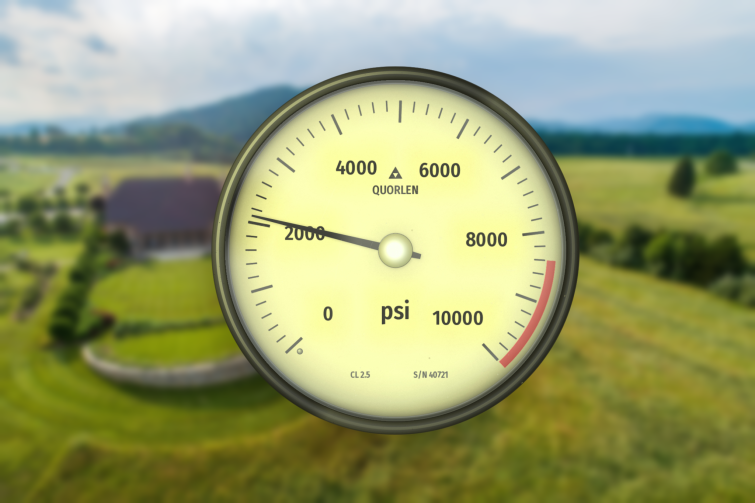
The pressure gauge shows 2100 (psi)
